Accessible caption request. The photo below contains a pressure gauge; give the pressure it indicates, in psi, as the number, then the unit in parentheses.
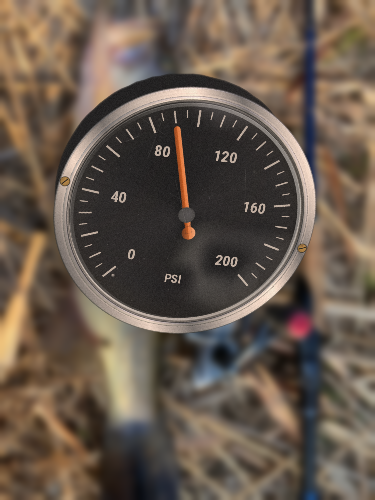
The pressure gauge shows 90 (psi)
